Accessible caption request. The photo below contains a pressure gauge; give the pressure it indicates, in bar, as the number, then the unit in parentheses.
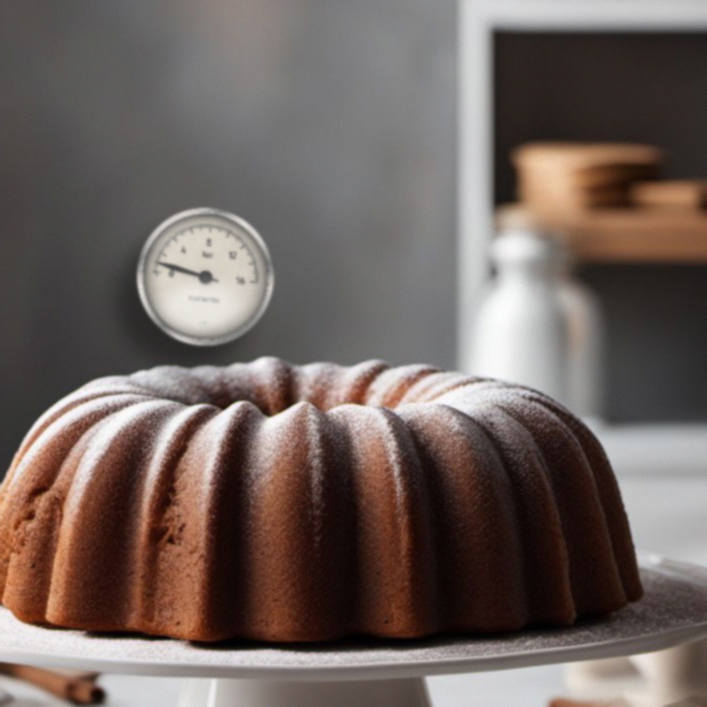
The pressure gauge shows 1 (bar)
